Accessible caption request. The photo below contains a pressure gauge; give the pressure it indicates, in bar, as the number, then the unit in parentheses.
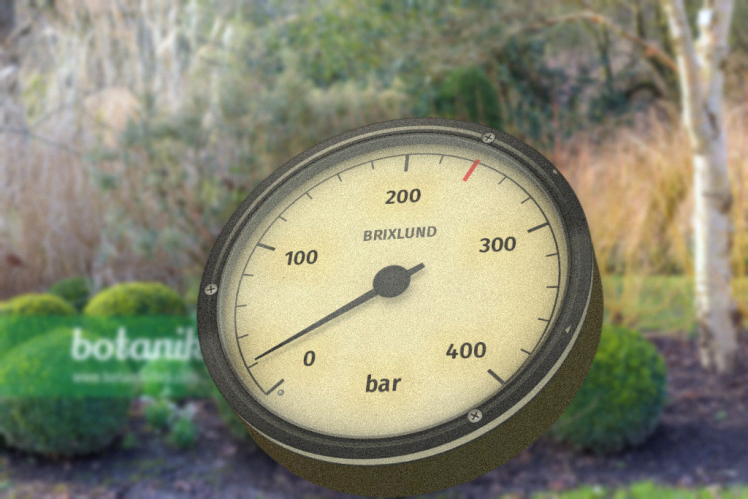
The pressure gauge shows 20 (bar)
